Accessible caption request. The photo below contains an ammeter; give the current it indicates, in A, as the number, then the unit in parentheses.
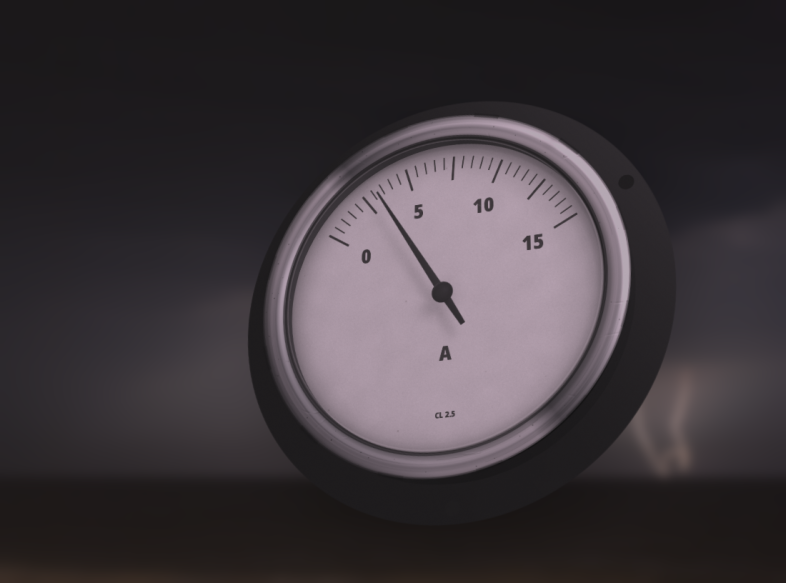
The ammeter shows 3.25 (A)
